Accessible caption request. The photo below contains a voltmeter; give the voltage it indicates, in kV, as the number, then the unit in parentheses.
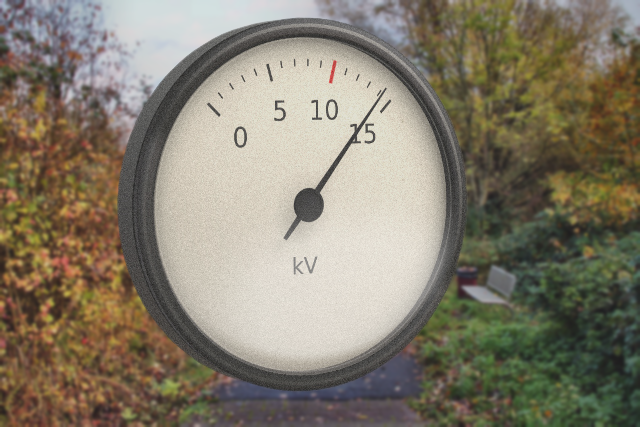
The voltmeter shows 14 (kV)
